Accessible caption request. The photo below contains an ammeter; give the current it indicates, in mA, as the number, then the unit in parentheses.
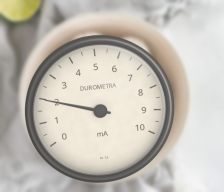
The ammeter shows 2 (mA)
